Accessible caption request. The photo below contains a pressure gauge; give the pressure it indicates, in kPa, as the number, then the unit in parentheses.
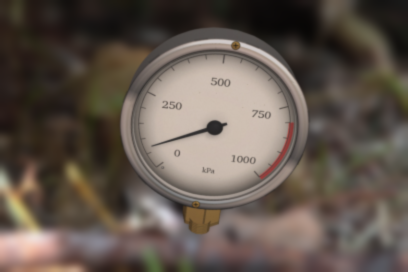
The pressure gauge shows 75 (kPa)
